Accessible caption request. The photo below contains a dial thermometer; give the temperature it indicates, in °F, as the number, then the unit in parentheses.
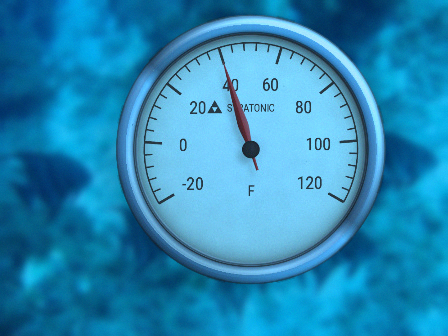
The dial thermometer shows 40 (°F)
